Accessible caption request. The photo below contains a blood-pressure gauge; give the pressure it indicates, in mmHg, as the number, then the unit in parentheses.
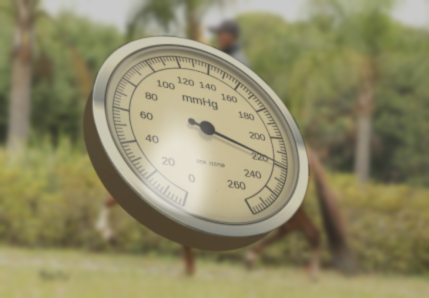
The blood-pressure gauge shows 220 (mmHg)
